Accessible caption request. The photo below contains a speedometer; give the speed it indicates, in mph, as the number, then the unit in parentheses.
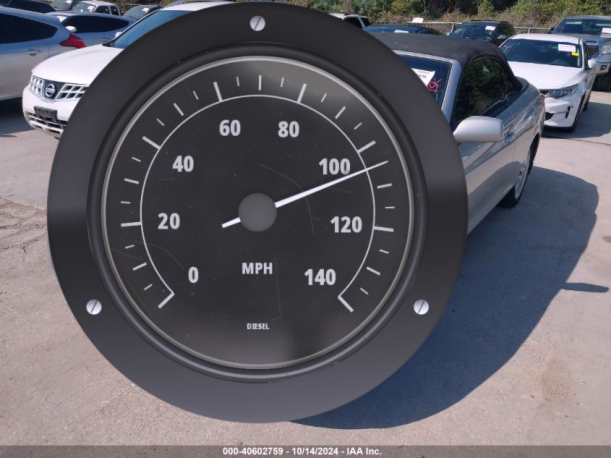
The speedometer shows 105 (mph)
